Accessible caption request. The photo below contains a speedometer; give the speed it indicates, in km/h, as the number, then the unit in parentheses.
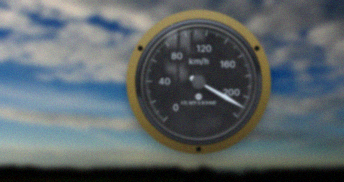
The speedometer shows 210 (km/h)
